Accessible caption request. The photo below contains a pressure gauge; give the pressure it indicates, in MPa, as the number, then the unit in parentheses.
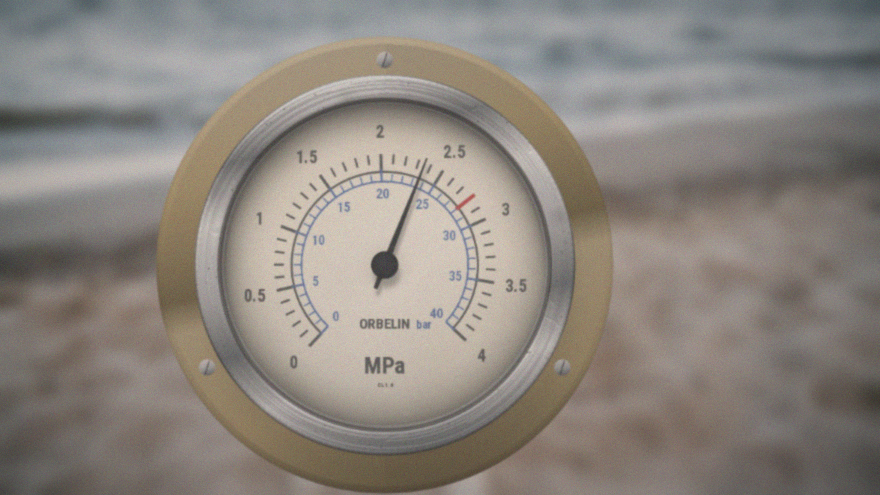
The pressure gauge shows 2.35 (MPa)
